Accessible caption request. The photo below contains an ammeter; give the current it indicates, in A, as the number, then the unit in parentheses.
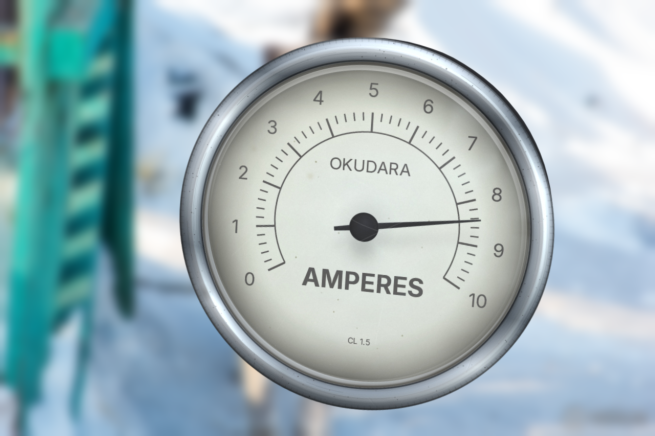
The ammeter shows 8.4 (A)
